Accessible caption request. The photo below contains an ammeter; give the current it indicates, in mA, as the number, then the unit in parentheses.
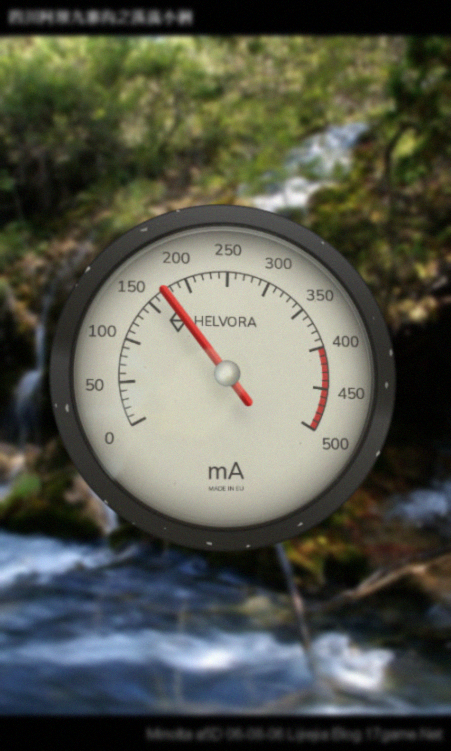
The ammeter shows 170 (mA)
